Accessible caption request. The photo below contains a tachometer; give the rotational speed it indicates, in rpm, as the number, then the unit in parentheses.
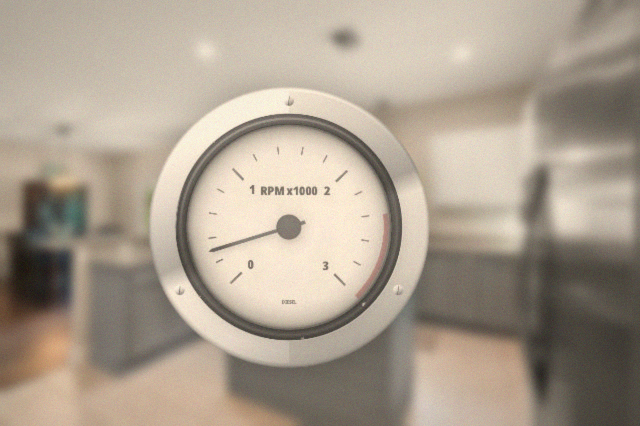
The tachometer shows 300 (rpm)
